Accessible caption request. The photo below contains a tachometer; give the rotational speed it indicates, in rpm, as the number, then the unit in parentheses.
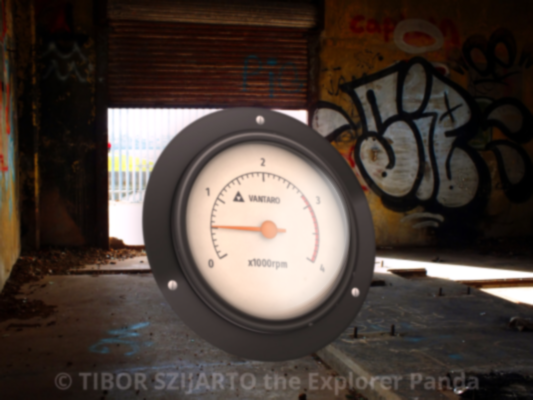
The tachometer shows 500 (rpm)
